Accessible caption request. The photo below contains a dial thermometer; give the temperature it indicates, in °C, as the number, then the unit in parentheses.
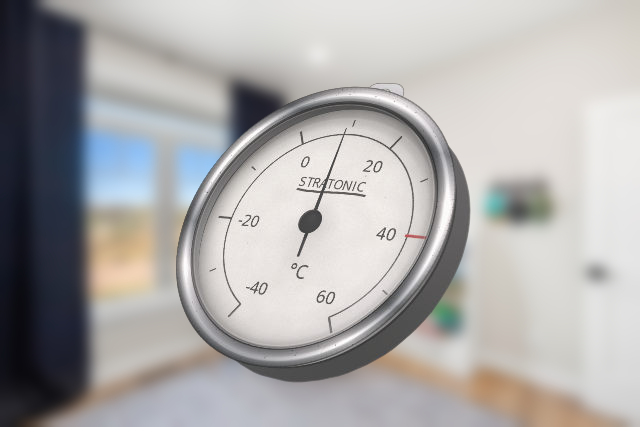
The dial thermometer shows 10 (°C)
